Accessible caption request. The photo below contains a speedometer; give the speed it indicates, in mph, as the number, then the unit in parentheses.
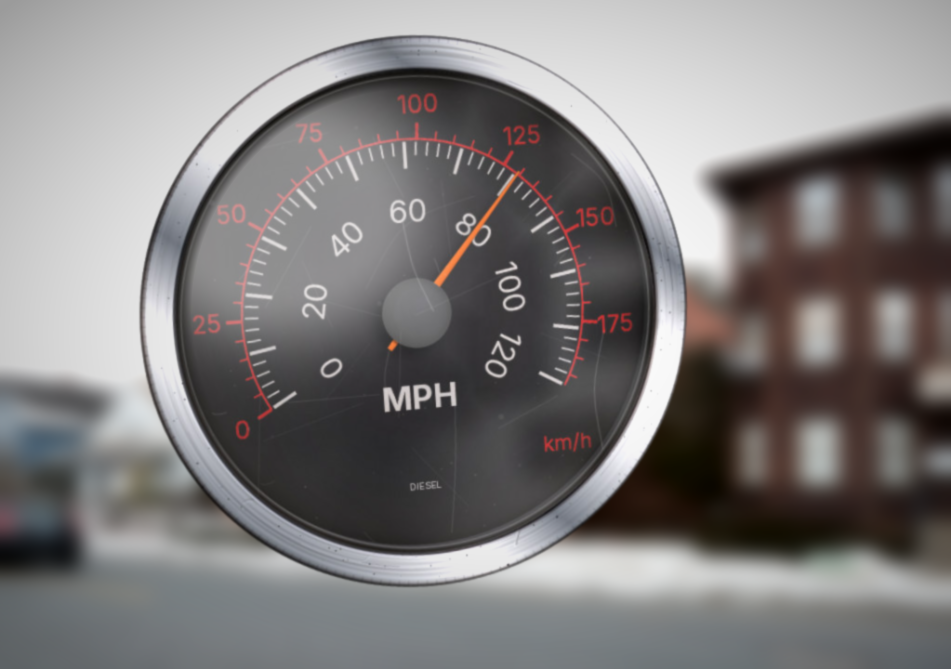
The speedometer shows 80 (mph)
